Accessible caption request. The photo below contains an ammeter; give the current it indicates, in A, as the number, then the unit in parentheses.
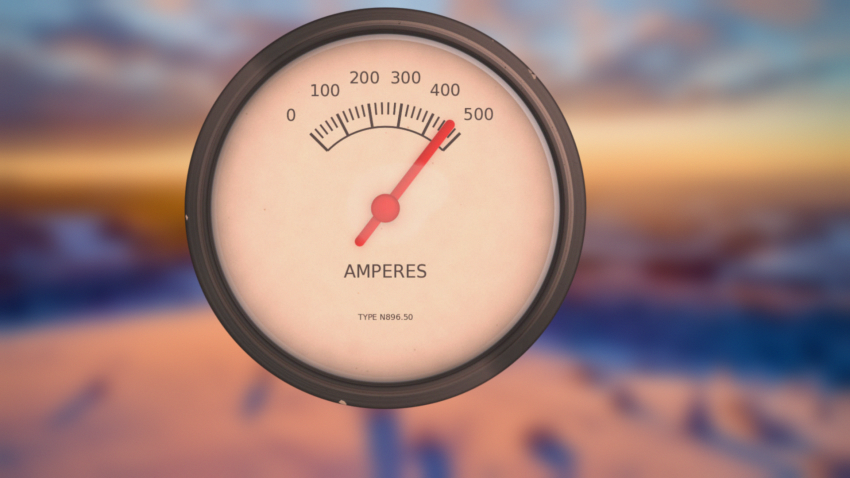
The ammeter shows 460 (A)
